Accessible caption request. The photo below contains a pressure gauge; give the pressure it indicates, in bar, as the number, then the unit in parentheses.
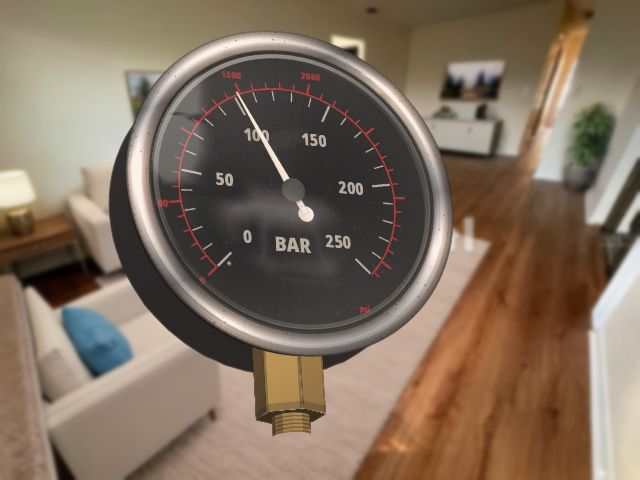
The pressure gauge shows 100 (bar)
